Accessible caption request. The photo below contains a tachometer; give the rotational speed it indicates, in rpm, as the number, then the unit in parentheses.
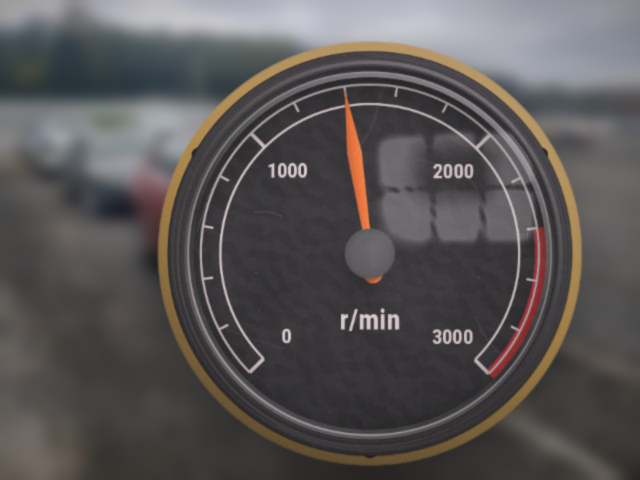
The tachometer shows 1400 (rpm)
